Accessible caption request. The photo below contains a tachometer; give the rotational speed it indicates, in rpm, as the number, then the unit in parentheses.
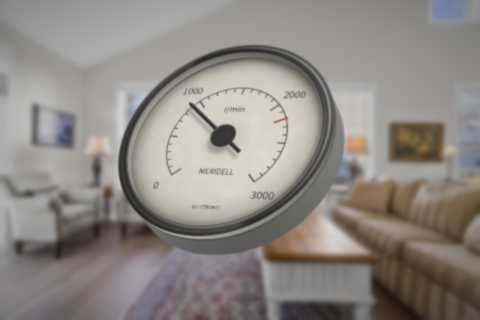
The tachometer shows 900 (rpm)
